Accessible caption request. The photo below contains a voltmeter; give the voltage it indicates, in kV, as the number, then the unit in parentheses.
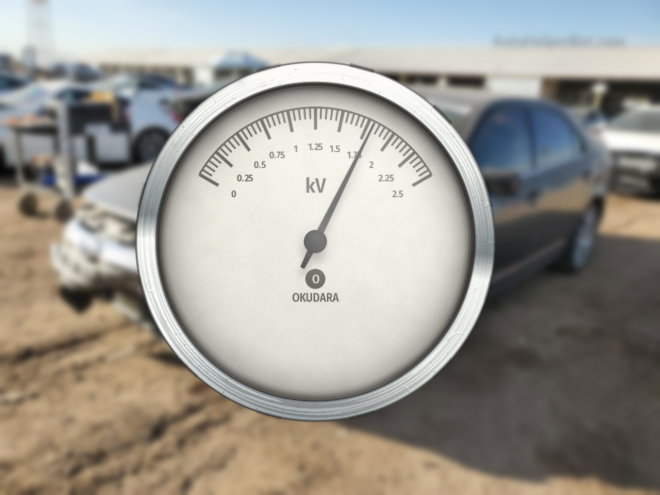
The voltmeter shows 1.8 (kV)
